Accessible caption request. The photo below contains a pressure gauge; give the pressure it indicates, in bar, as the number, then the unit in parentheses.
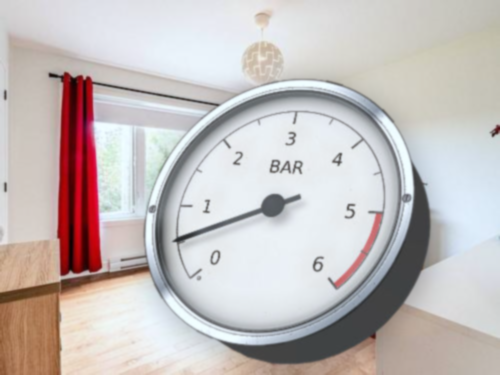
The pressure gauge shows 0.5 (bar)
